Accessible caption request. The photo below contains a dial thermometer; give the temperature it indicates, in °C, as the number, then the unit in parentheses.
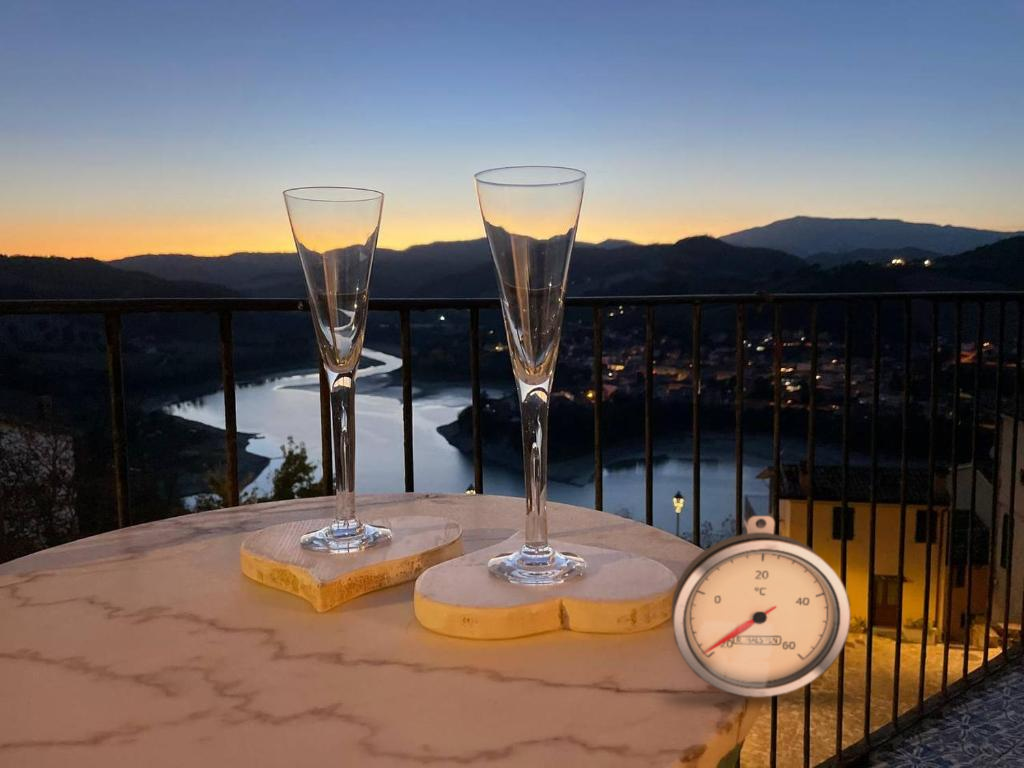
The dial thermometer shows -18 (°C)
